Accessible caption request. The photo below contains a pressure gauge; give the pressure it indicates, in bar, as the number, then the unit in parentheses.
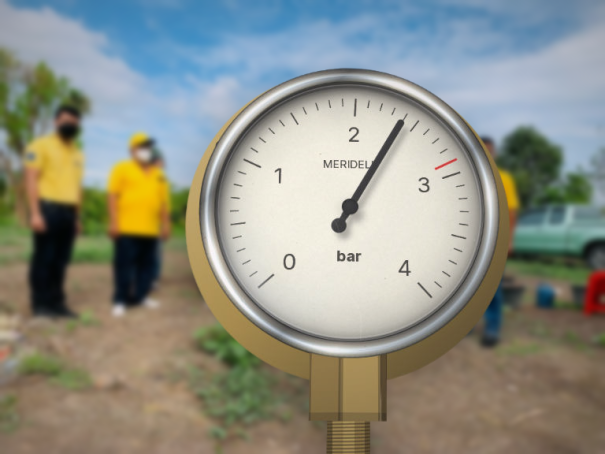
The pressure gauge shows 2.4 (bar)
